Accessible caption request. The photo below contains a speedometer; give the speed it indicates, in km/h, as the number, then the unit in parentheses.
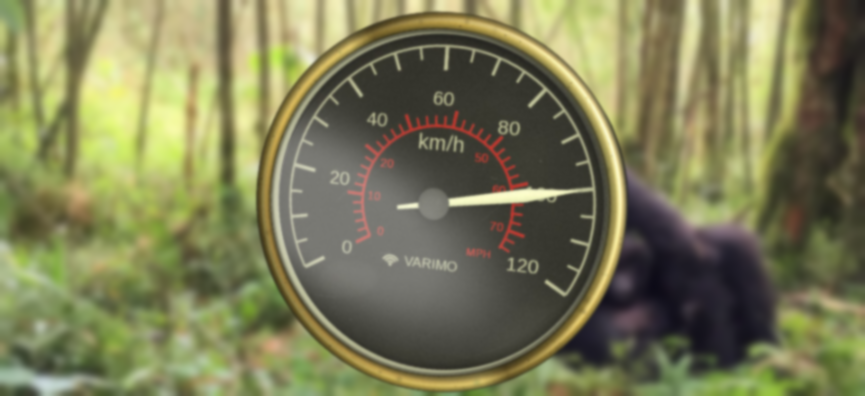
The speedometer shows 100 (km/h)
